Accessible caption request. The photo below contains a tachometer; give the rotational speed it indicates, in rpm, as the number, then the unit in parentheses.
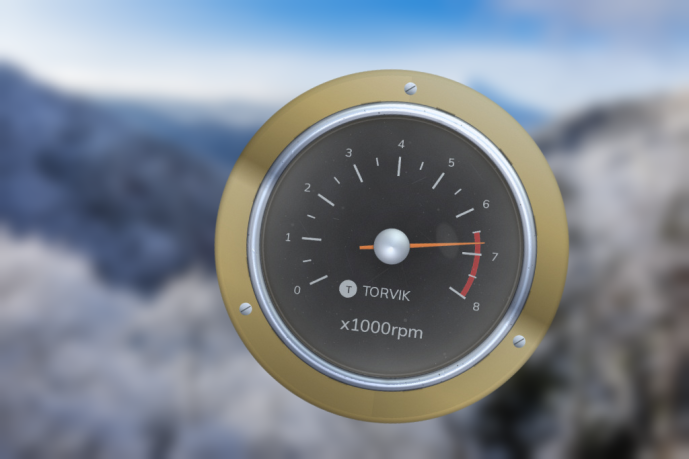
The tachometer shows 6750 (rpm)
